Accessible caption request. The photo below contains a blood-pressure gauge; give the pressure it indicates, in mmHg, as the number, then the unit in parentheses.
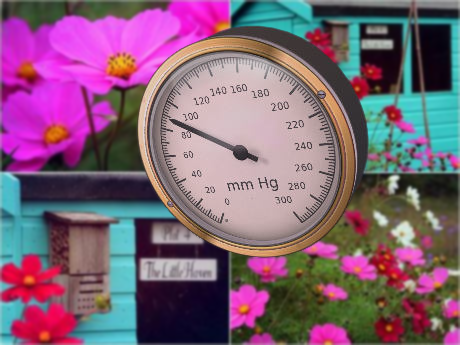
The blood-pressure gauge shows 90 (mmHg)
